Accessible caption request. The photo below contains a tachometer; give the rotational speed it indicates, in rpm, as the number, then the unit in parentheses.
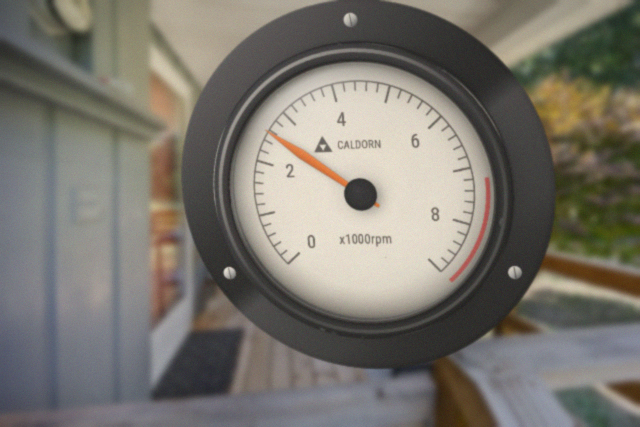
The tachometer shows 2600 (rpm)
